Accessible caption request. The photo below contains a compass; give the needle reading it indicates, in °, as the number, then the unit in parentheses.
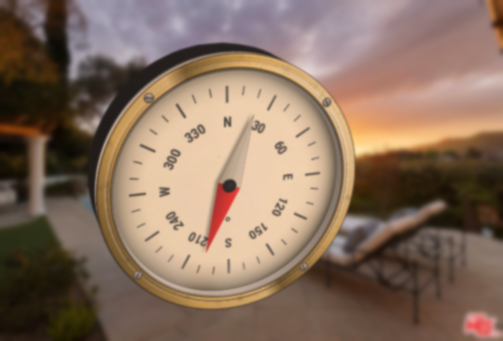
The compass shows 200 (°)
